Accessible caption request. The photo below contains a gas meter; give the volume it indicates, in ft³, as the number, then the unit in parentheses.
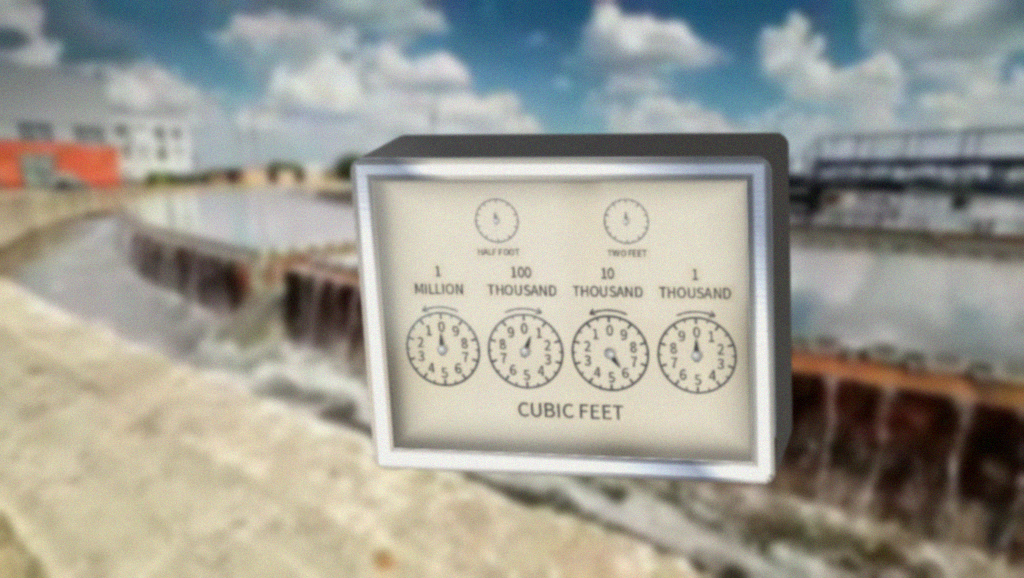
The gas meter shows 6000 (ft³)
